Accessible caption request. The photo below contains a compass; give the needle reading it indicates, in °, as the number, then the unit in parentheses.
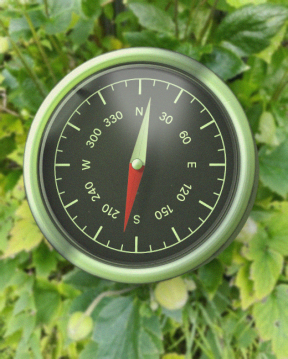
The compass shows 190 (°)
